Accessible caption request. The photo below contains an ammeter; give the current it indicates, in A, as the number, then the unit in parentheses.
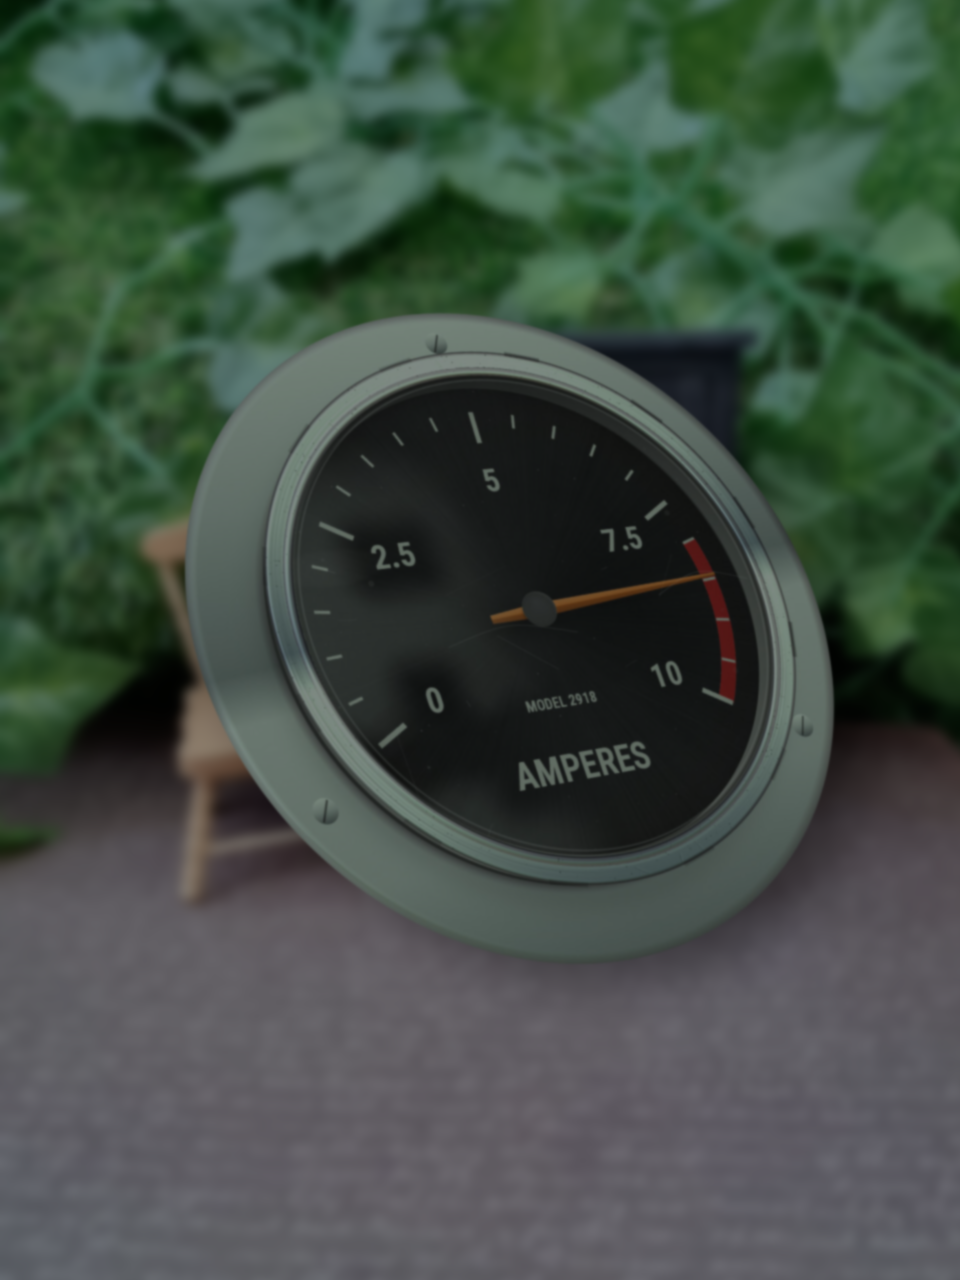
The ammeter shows 8.5 (A)
